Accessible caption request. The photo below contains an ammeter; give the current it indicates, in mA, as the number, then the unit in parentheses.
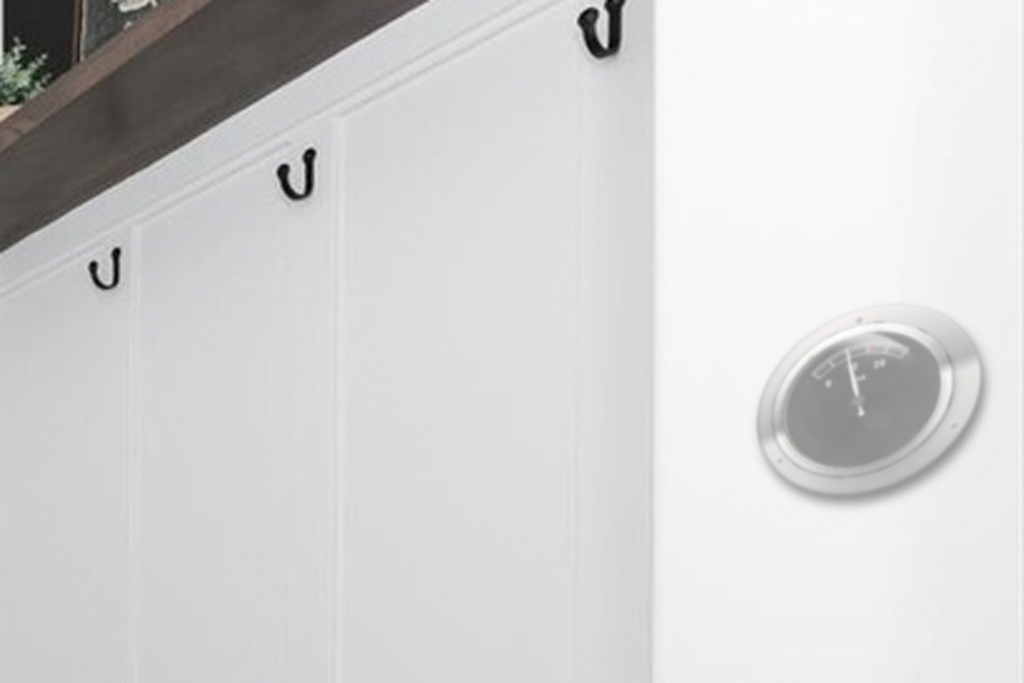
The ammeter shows 10 (mA)
